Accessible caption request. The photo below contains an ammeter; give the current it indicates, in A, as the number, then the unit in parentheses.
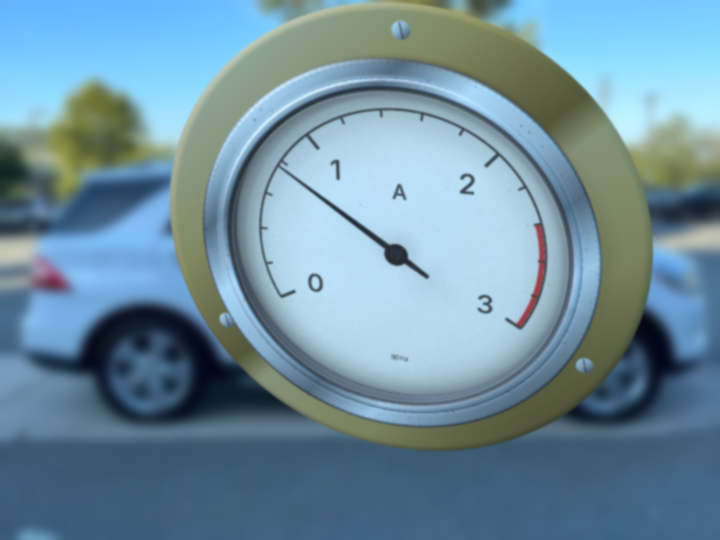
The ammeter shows 0.8 (A)
